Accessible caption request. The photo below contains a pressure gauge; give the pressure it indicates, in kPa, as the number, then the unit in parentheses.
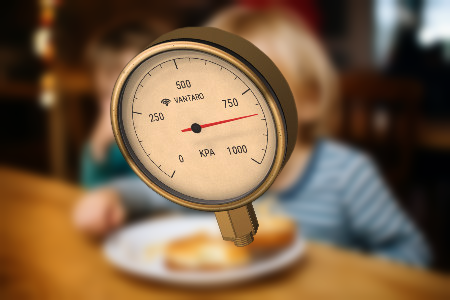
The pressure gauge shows 825 (kPa)
